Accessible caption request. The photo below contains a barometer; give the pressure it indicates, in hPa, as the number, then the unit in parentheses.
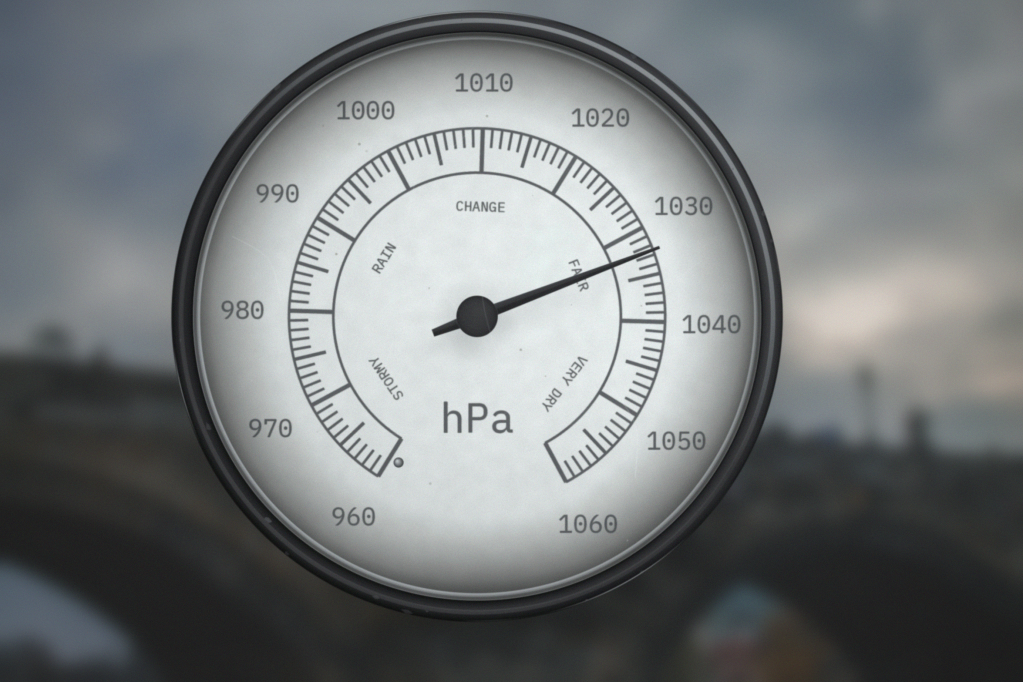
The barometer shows 1032.5 (hPa)
